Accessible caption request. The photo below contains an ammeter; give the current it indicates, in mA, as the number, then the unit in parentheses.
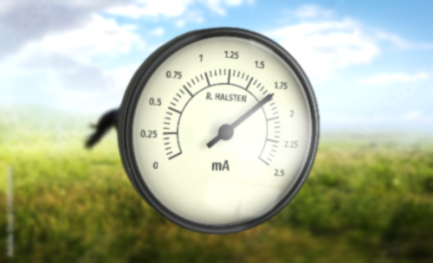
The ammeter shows 1.75 (mA)
